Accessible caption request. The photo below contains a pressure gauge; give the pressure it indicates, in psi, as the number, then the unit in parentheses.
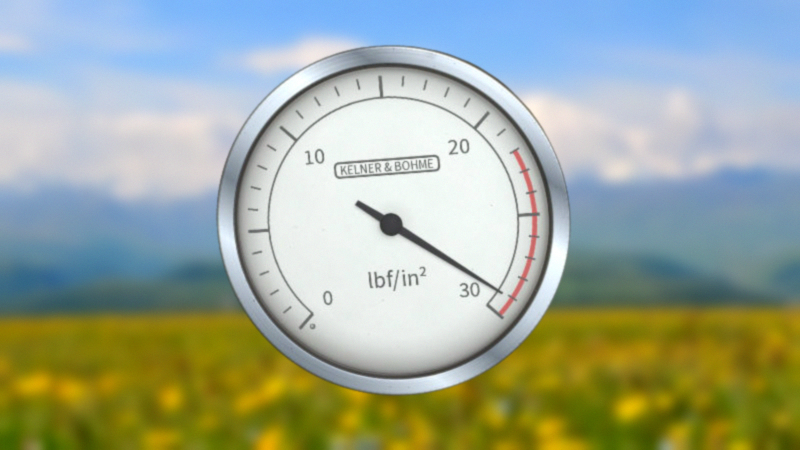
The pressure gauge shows 29 (psi)
